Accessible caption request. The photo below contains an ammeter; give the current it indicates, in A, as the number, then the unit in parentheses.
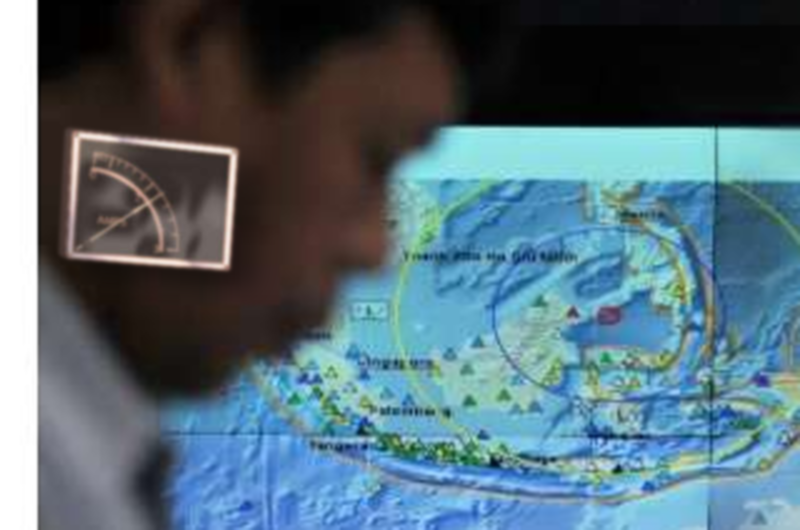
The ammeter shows 2.2 (A)
